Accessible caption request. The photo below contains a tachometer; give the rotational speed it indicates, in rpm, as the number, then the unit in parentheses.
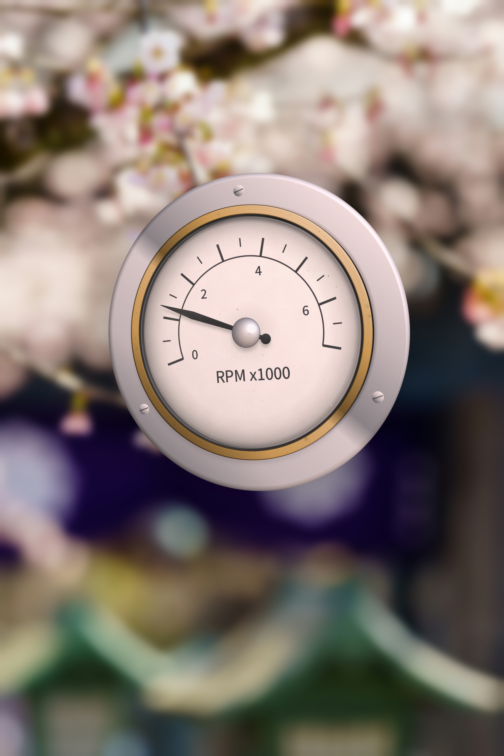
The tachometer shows 1250 (rpm)
